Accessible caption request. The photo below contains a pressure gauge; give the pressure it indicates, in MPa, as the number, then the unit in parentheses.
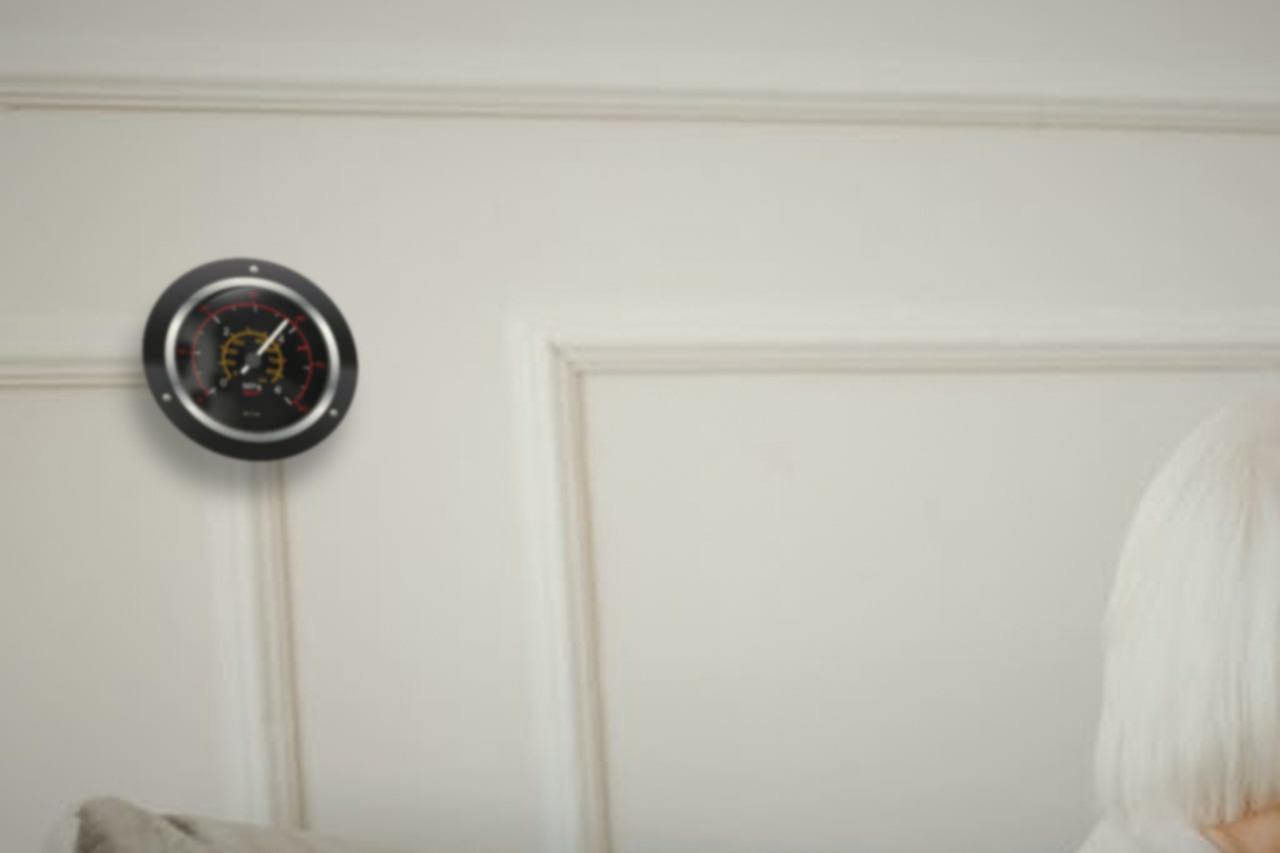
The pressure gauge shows 3.75 (MPa)
